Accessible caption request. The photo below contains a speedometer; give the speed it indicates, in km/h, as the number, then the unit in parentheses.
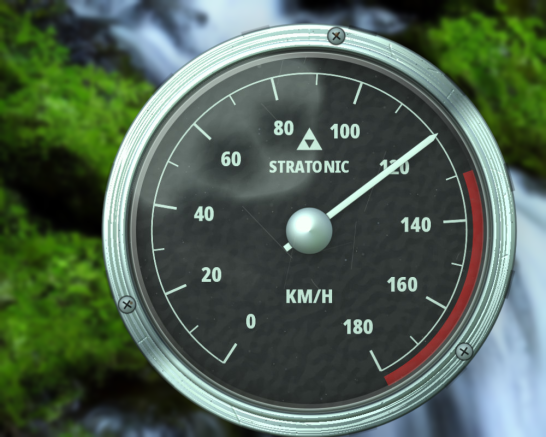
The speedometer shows 120 (km/h)
